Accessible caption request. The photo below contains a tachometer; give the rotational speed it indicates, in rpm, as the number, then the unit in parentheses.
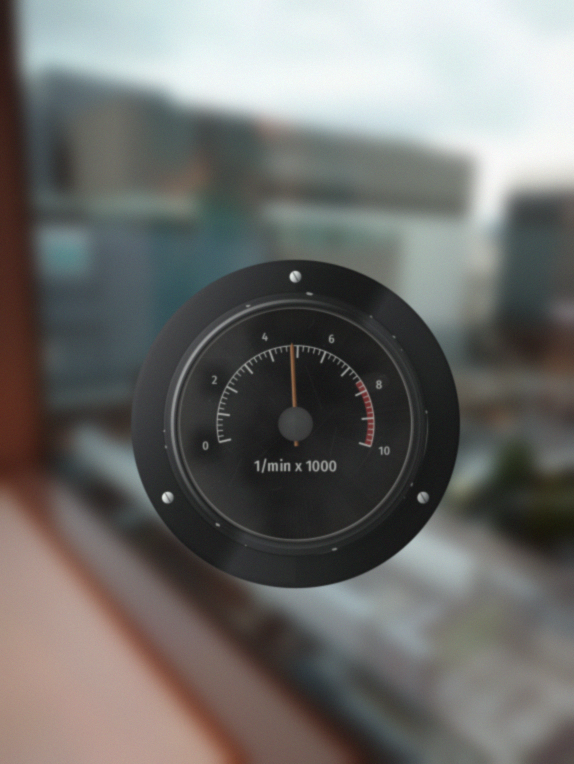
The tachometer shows 4800 (rpm)
